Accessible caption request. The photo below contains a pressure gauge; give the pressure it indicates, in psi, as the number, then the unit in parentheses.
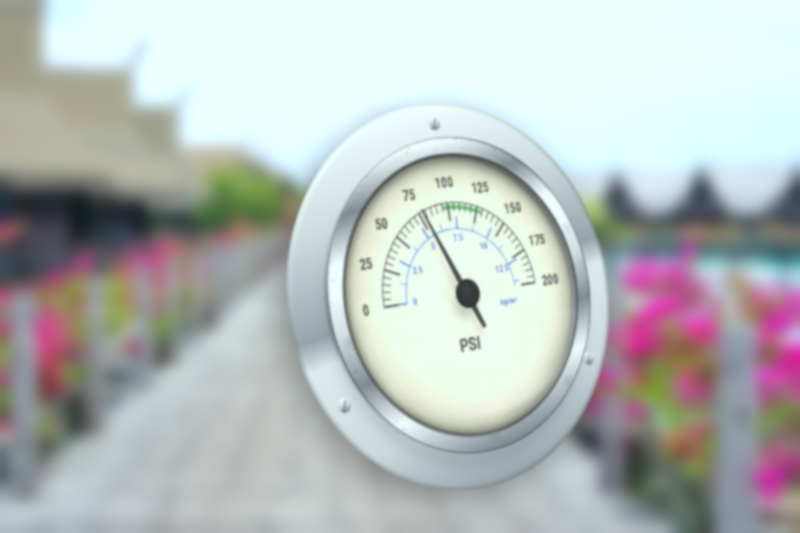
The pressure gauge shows 75 (psi)
